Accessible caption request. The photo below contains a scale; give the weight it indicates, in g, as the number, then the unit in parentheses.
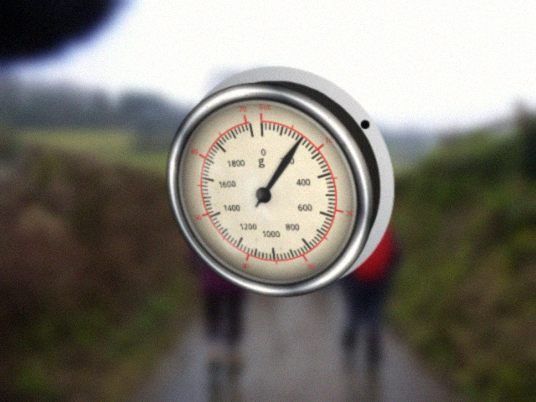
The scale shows 200 (g)
